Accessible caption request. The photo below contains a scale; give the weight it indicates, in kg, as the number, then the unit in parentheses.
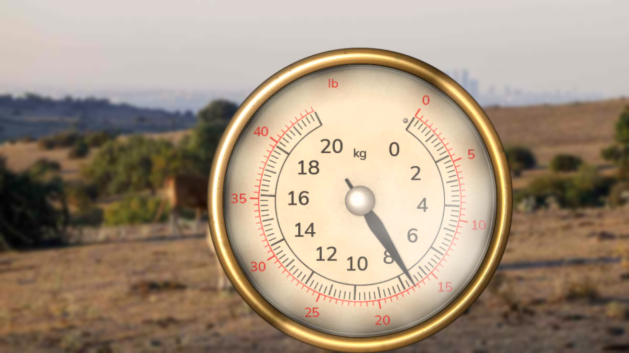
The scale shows 7.6 (kg)
